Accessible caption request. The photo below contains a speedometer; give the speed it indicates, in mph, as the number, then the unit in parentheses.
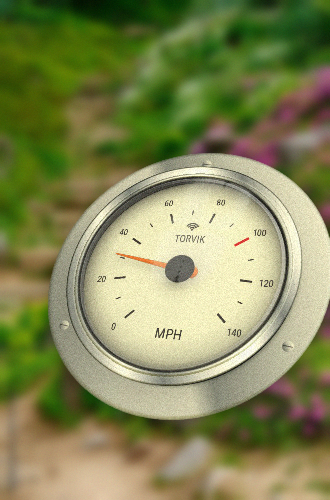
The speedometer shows 30 (mph)
